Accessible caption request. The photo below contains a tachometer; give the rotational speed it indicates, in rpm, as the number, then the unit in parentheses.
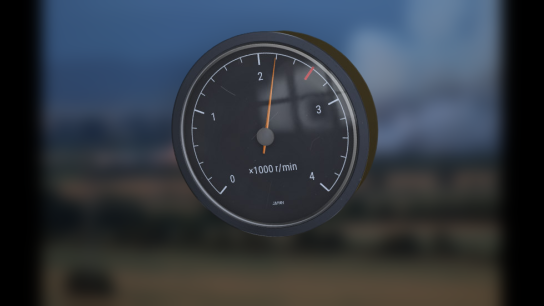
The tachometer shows 2200 (rpm)
